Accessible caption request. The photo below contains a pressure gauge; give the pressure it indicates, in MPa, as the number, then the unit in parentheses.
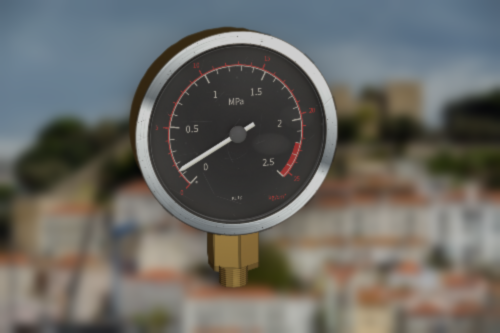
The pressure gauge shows 0.15 (MPa)
